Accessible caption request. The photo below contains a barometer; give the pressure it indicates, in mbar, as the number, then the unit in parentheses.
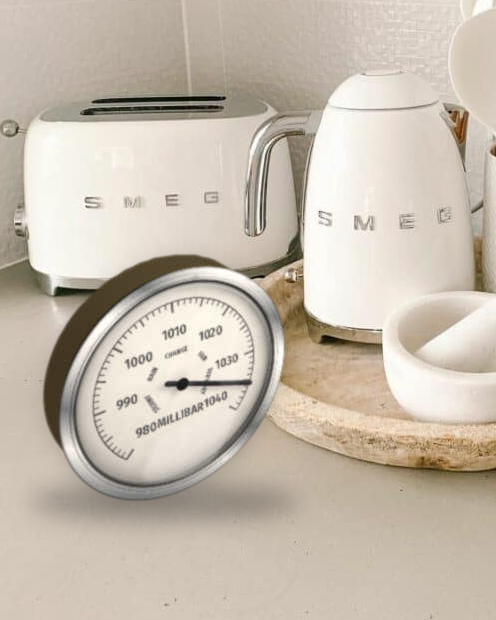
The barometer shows 1035 (mbar)
